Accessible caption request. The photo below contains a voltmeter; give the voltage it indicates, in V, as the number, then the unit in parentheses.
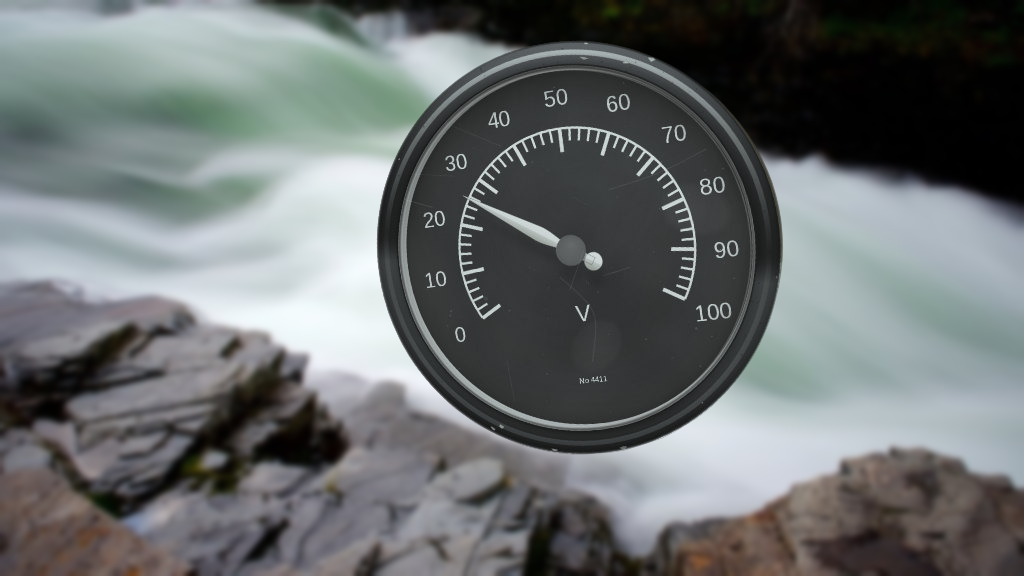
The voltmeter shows 26 (V)
